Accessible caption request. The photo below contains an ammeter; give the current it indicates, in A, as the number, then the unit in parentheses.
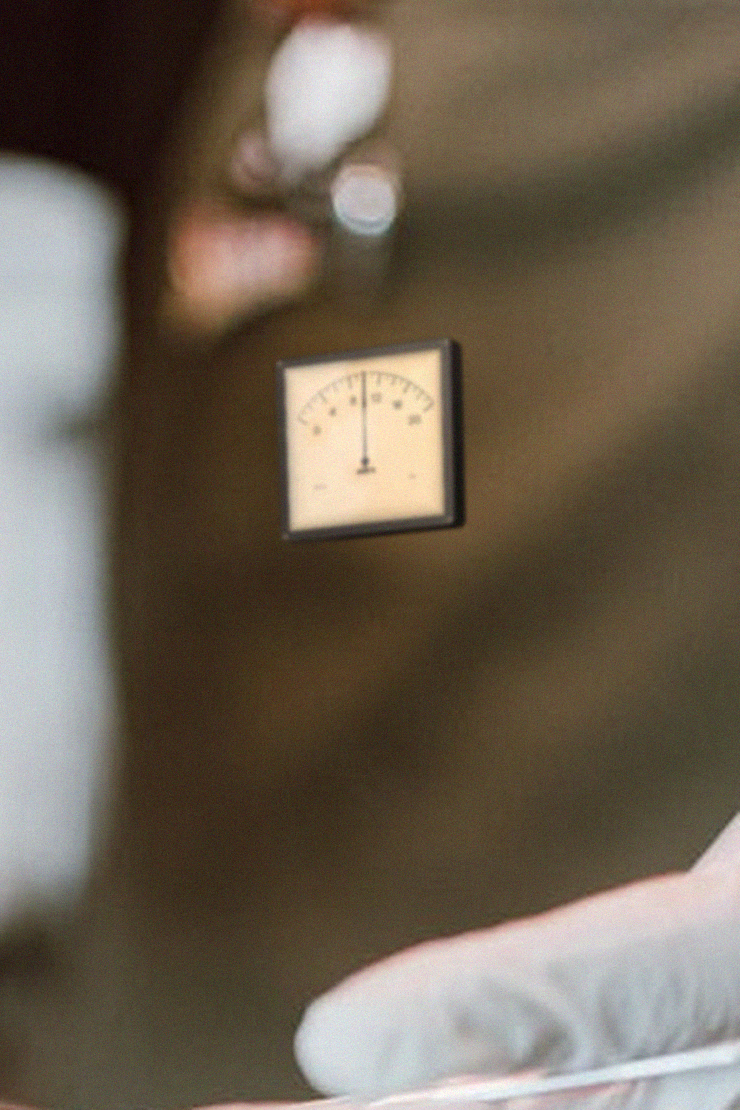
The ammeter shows 10 (A)
